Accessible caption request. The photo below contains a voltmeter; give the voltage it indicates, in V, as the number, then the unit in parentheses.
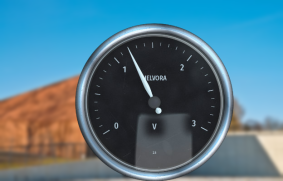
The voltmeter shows 1.2 (V)
